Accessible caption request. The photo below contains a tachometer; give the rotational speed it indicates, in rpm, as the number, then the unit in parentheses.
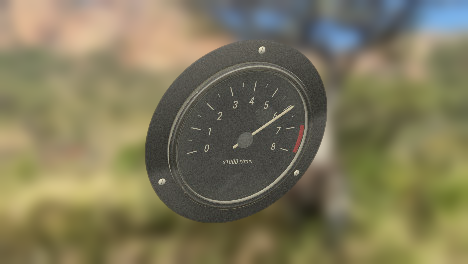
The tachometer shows 6000 (rpm)
